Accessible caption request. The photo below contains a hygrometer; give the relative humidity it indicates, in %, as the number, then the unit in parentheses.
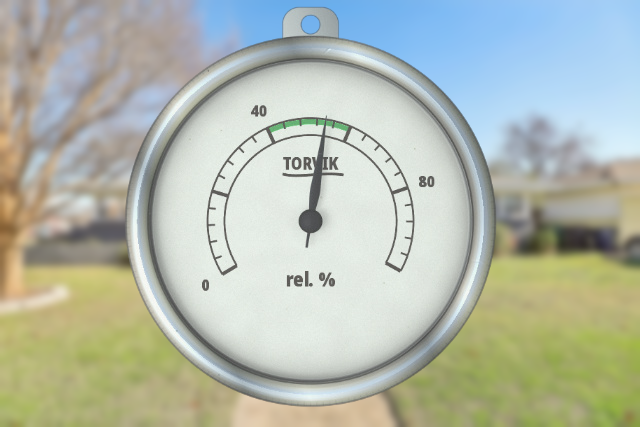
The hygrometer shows 54 (%)
